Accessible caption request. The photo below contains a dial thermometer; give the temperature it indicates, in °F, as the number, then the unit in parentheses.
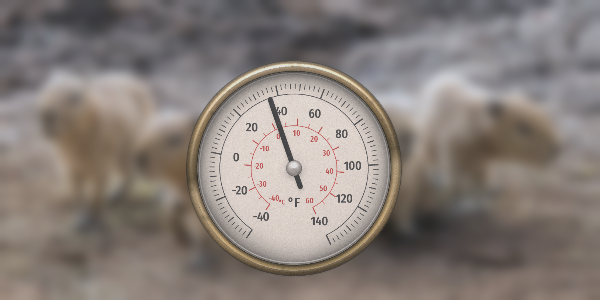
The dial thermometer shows 36 (°F)
